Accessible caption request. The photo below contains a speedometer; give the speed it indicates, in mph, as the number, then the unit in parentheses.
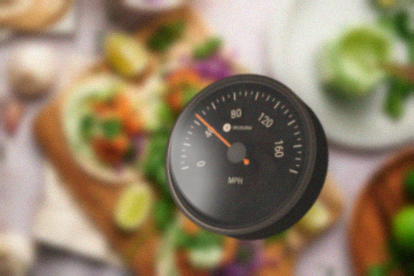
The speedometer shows 45 (mph)
